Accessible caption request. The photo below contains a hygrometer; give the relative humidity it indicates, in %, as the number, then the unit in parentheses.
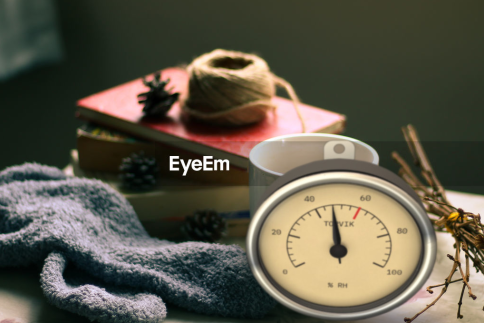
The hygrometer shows 48 (%)
